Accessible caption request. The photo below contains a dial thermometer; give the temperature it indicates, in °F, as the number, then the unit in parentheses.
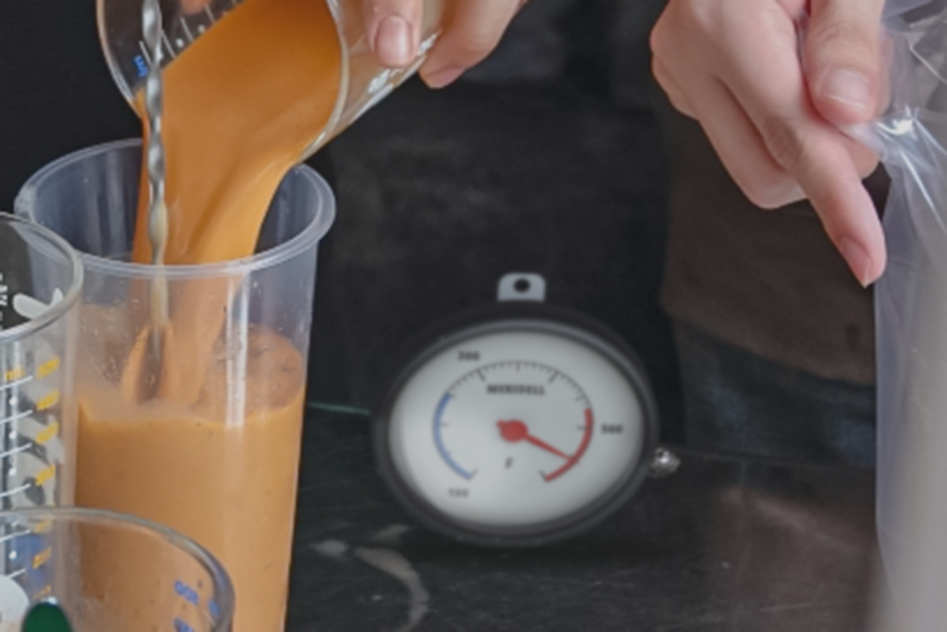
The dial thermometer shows 550 (°F)
